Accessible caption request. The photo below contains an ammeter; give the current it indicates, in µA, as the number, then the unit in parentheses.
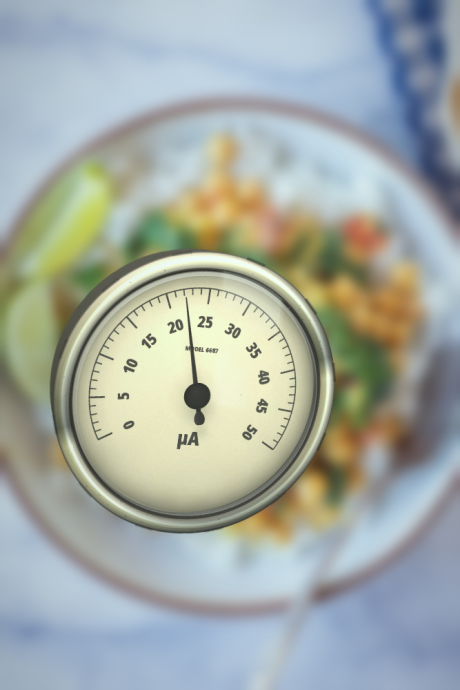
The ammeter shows 22 (µA)
